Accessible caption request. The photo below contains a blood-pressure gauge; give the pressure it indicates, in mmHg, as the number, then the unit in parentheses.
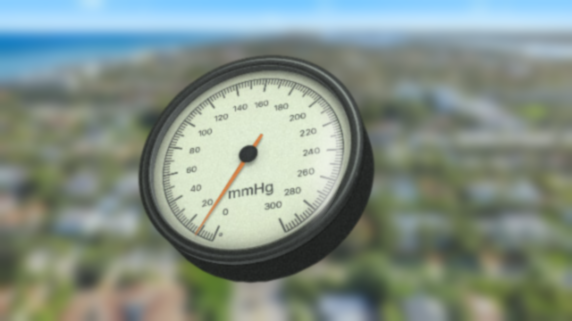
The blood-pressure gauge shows 10 (mmHg)
